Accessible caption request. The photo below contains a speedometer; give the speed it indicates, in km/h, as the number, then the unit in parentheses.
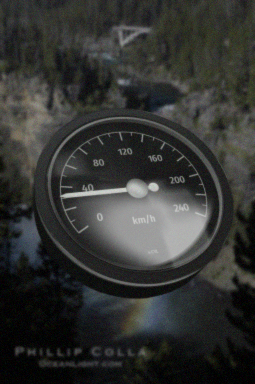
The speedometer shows 30 (km/h)
